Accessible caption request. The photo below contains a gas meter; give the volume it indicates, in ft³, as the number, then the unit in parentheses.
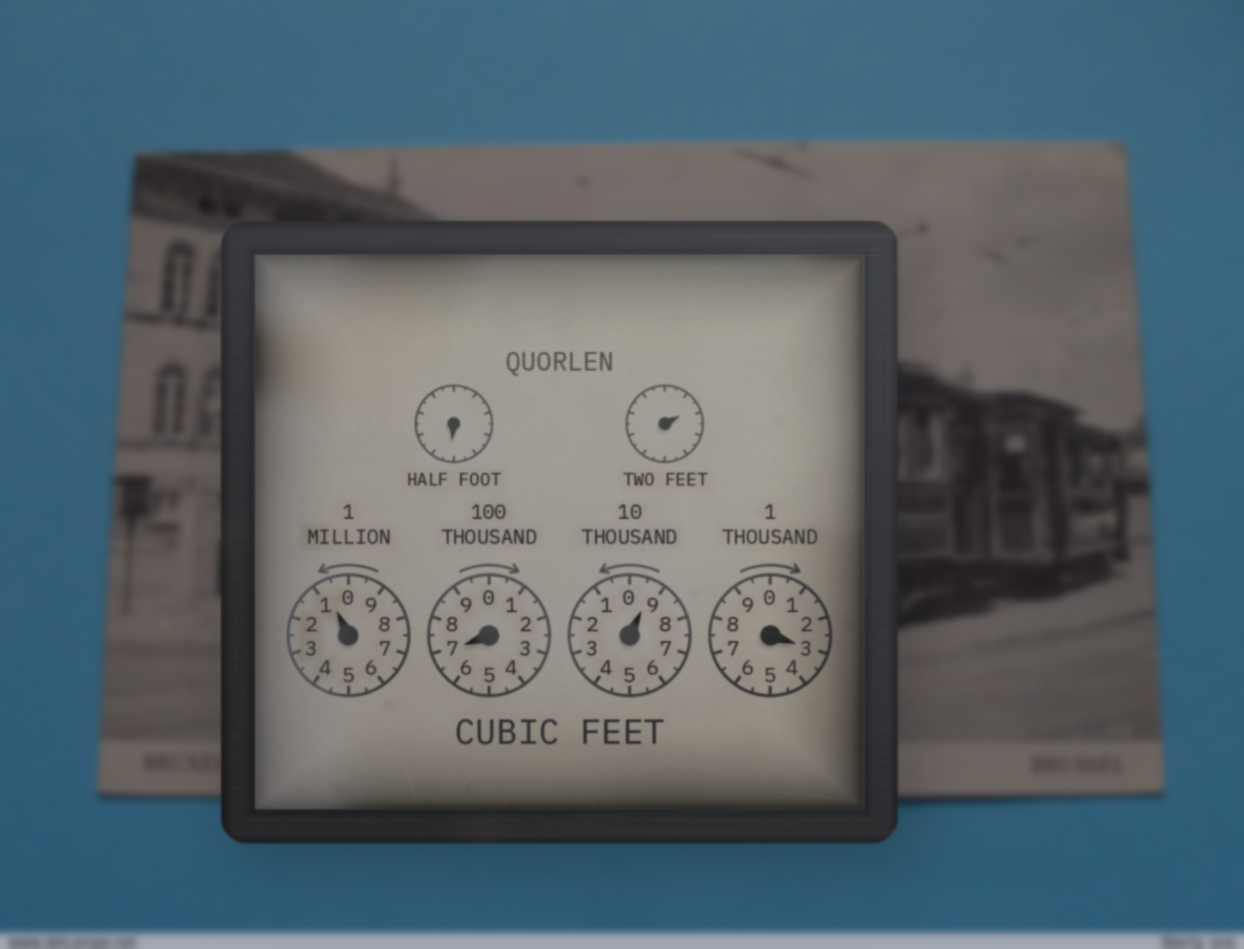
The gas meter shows 69300 (ft³)
